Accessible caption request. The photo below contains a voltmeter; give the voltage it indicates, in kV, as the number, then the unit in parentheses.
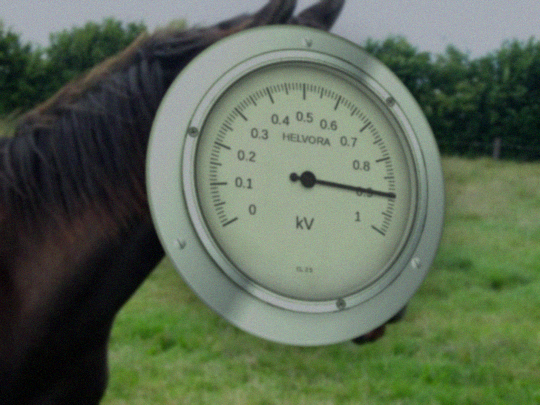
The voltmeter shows 0.9 (kV)
